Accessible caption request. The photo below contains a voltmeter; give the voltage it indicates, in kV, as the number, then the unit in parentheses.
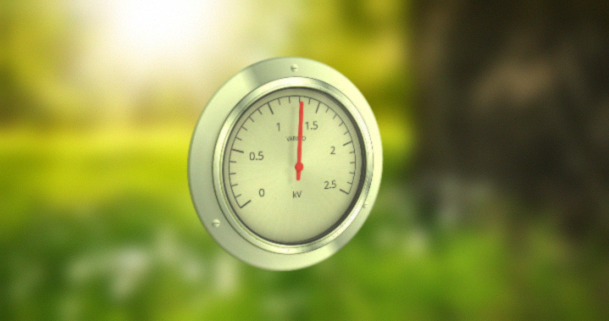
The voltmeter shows 1.3 (kV)
